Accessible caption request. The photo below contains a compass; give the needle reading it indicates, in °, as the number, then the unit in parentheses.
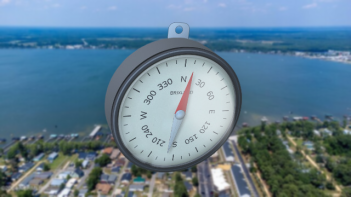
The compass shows 10 (°)
